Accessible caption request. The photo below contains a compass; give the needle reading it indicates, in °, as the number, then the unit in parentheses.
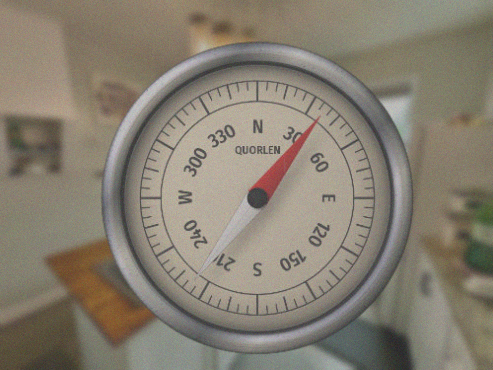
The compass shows 37.5 (°)
